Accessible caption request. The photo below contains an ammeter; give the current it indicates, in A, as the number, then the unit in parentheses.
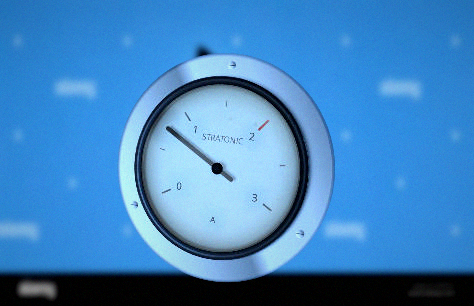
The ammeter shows 0.75 (A)
